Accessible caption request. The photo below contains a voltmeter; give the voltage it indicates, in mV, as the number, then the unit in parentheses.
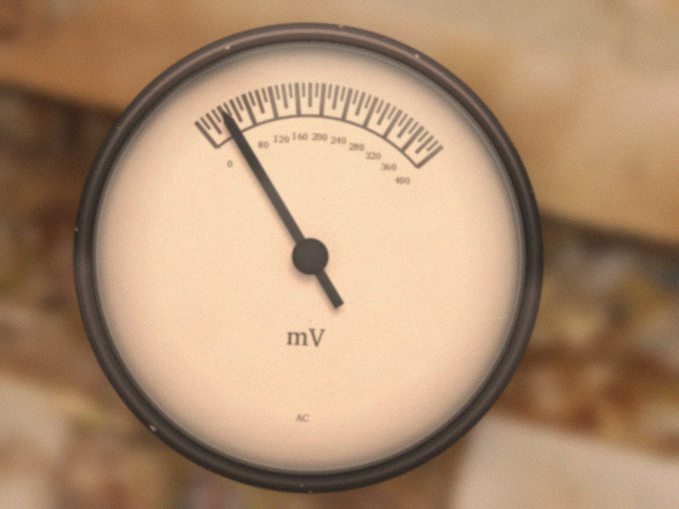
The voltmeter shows 40 (mV)
